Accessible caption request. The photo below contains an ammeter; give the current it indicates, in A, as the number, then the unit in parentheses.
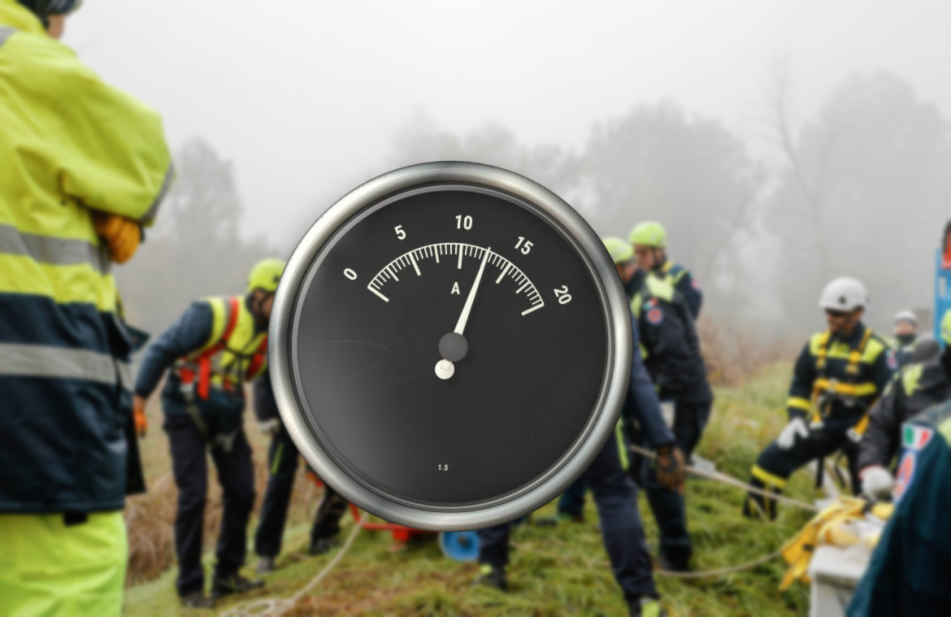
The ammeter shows 12.5 (A)
